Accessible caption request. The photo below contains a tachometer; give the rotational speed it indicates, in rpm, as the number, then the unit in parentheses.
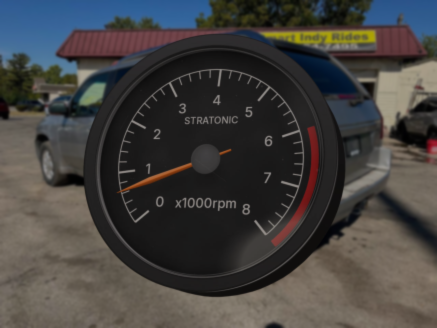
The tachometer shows 600 (rpm)
